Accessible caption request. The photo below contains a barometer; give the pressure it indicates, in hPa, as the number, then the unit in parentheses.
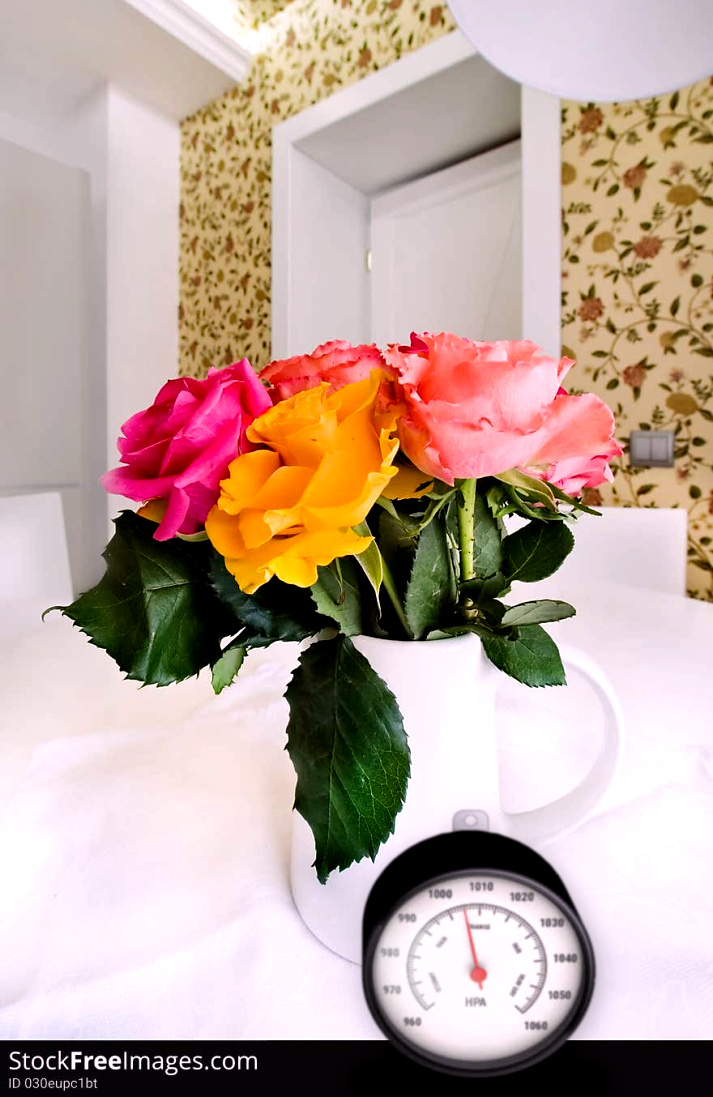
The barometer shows 1005 (hPa)
